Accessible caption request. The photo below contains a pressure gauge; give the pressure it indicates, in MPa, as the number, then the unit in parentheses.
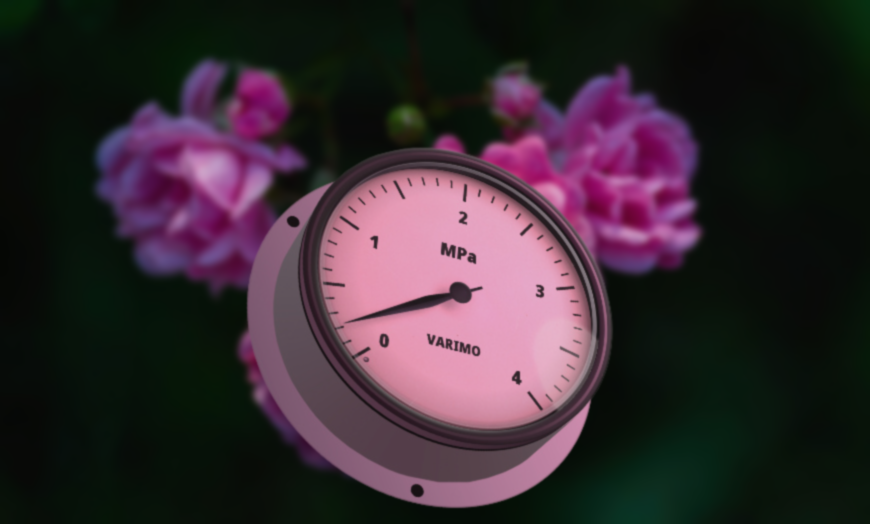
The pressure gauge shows 0.2 (MPa)
